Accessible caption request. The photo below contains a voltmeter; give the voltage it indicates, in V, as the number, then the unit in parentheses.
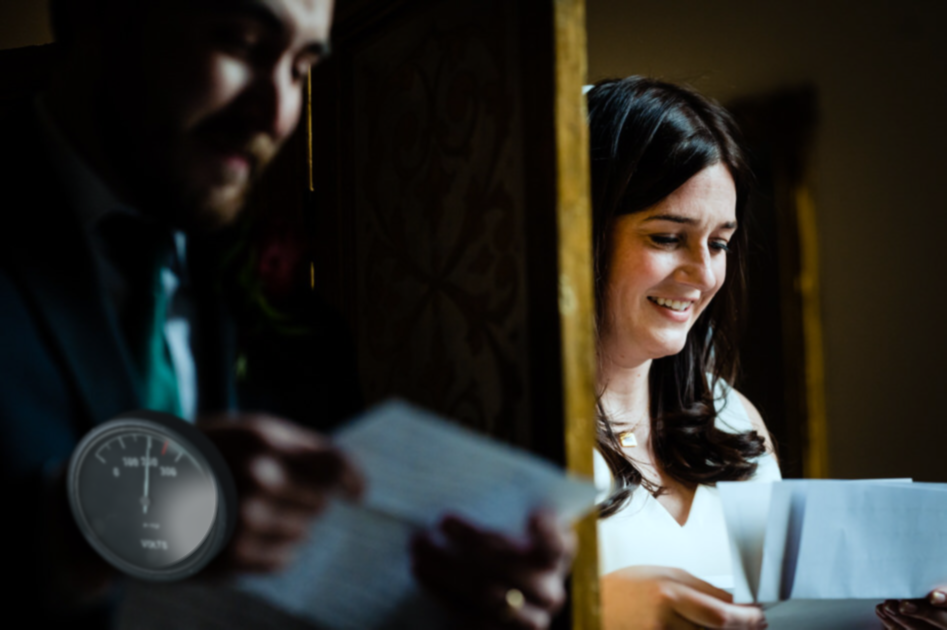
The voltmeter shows 200 (V)
